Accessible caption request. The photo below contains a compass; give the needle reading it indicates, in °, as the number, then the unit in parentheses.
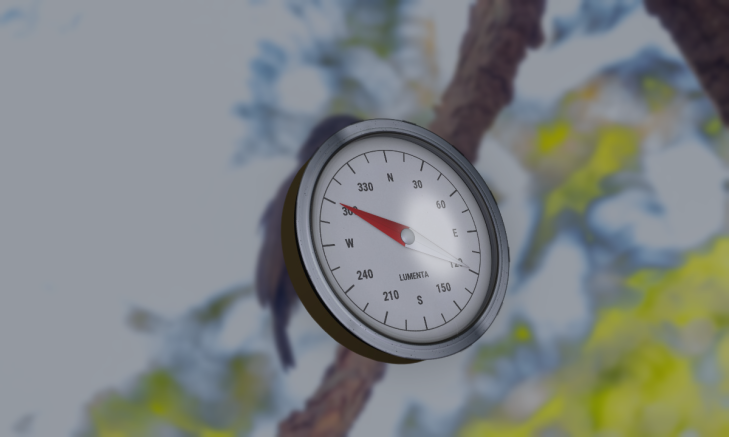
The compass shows 300 (°)
